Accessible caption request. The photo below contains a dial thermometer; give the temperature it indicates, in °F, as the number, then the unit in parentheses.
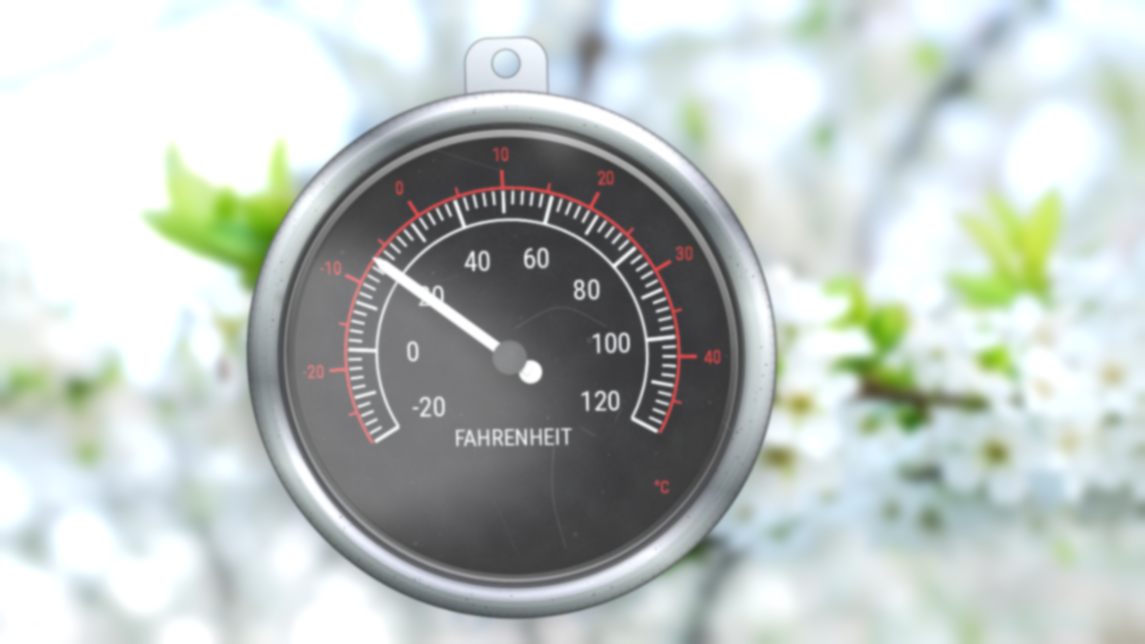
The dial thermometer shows 20 (°F)
